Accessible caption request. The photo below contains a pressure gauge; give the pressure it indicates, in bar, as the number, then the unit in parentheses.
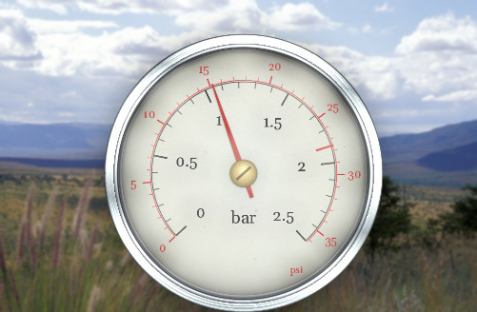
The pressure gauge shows 1.05 (bar)
